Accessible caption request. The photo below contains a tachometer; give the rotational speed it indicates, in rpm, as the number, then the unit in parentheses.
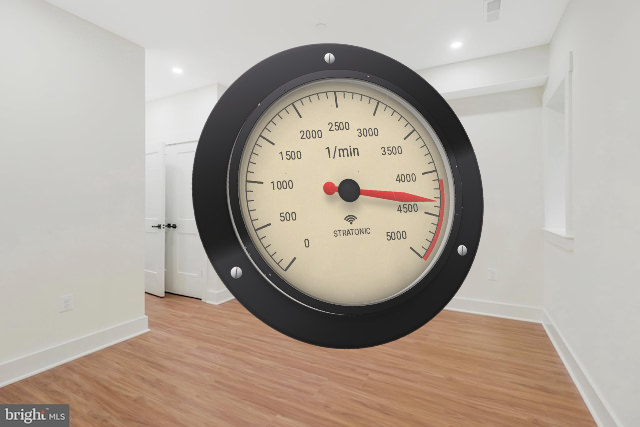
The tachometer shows 4350 (rpm)
